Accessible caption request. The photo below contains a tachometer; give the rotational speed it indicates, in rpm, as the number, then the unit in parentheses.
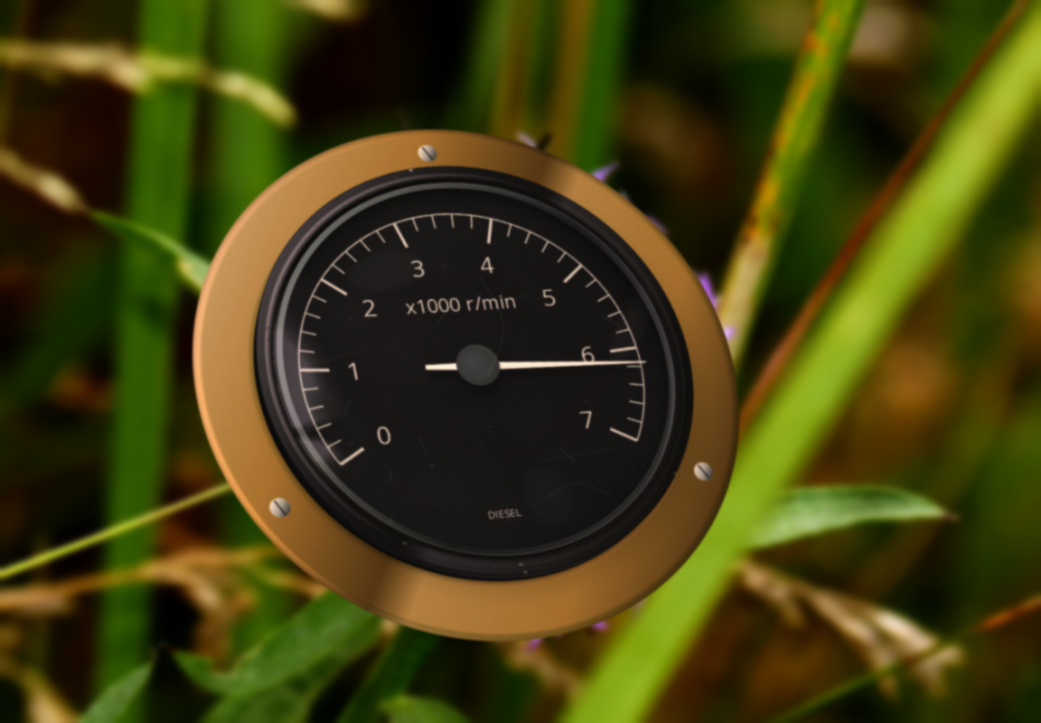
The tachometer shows 6200 (rpm)
